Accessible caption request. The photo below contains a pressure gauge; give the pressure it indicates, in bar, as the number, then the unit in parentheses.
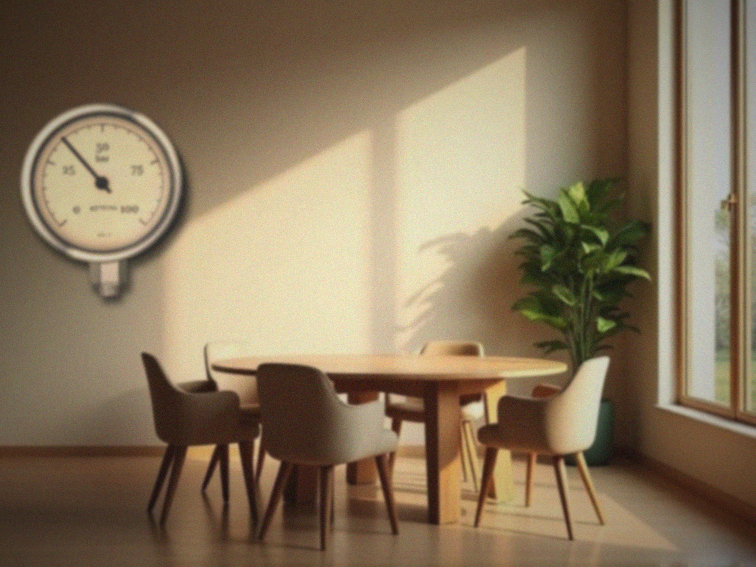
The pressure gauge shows 35 (bar)
